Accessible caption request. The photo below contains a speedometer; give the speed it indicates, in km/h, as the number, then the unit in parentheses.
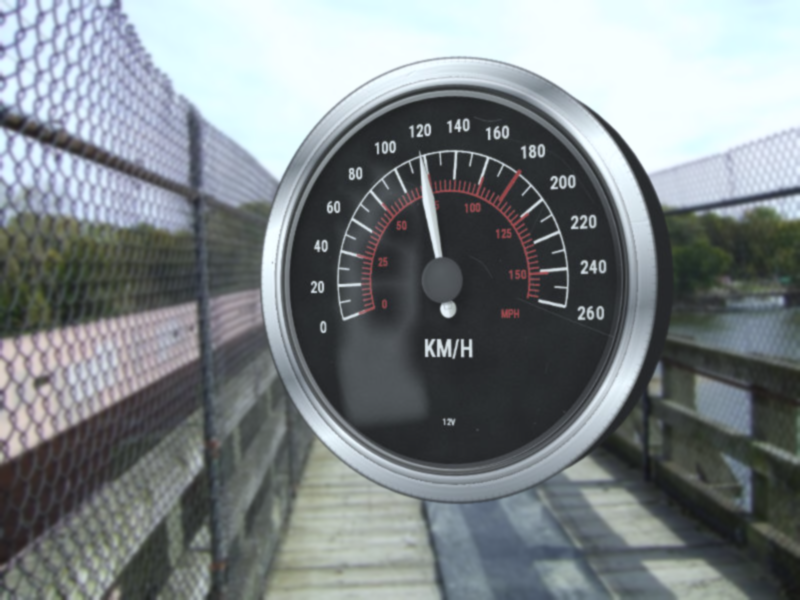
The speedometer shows 120 (km/h)
